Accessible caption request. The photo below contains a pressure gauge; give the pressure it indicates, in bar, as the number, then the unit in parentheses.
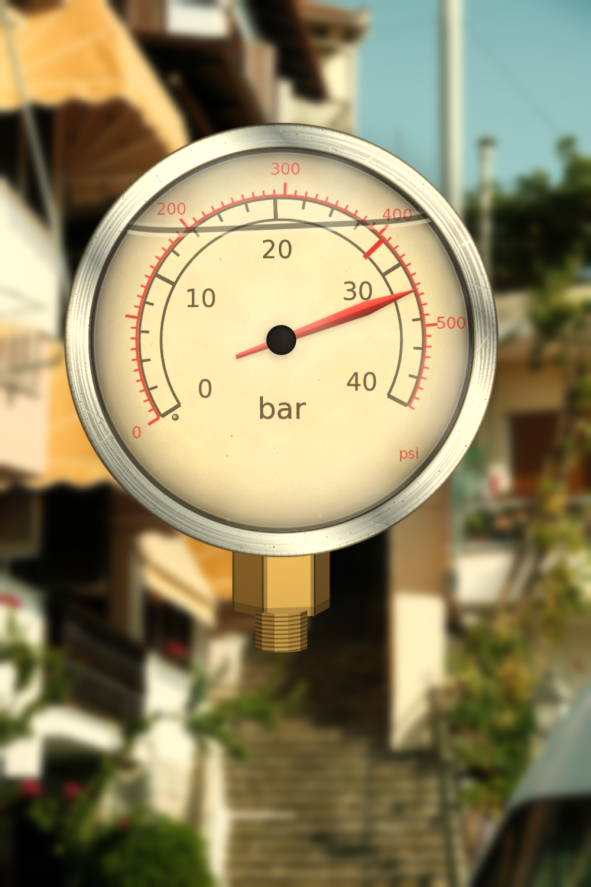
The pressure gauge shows 32 (bar)
